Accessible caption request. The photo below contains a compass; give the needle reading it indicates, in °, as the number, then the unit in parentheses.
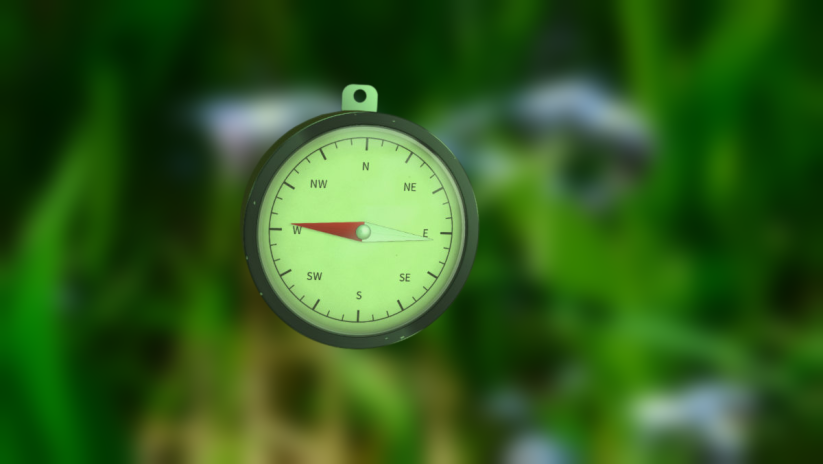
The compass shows 275 (°)
